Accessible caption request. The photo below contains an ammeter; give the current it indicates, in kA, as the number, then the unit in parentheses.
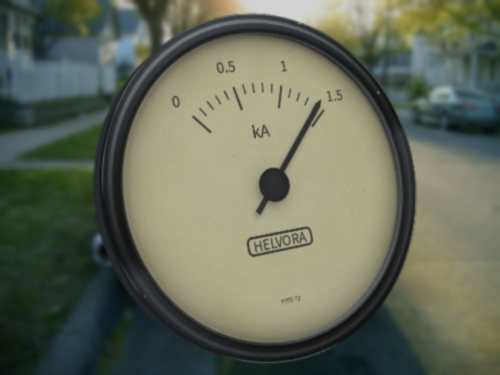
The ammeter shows 1.4 (kA)
